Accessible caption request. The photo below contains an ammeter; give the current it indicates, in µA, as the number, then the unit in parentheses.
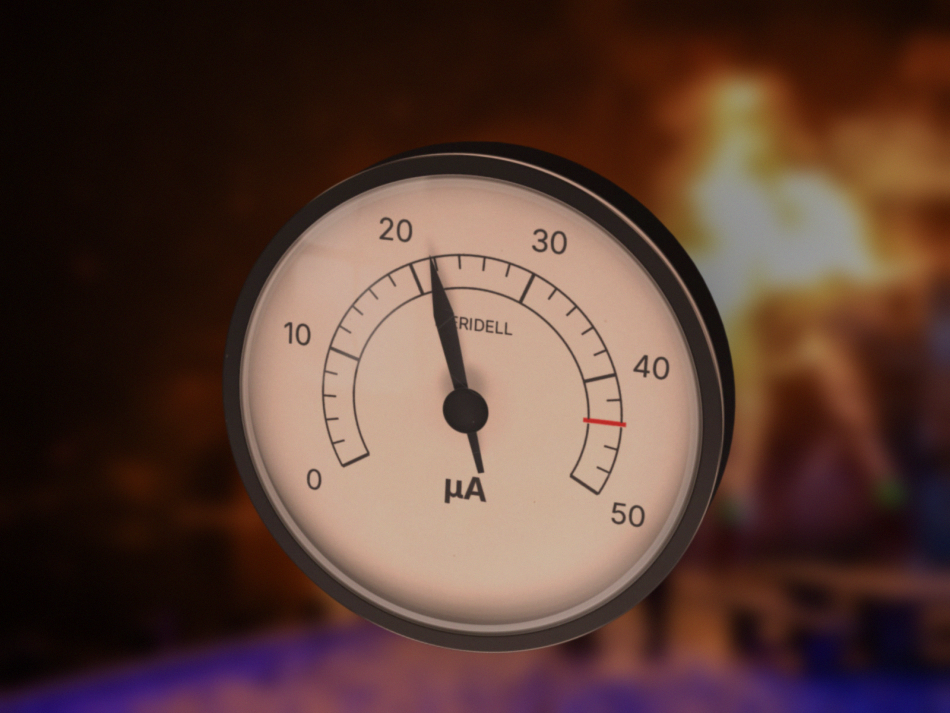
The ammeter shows 22 (µA)
